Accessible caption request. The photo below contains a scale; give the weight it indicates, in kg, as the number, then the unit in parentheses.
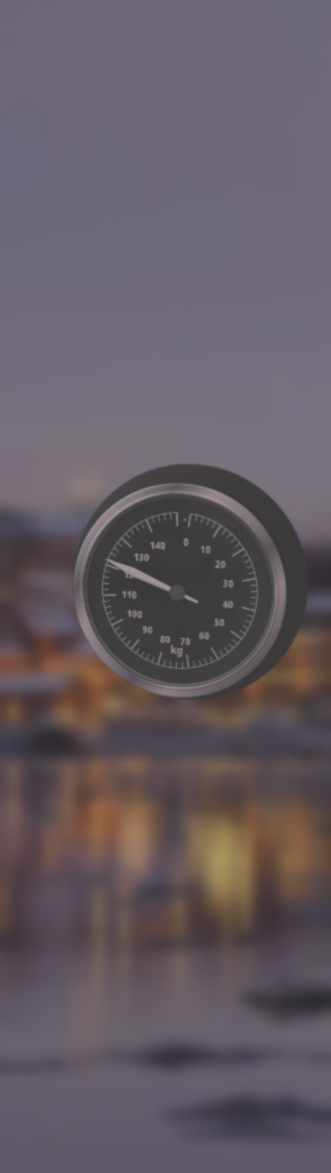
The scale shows 122 (kg)
